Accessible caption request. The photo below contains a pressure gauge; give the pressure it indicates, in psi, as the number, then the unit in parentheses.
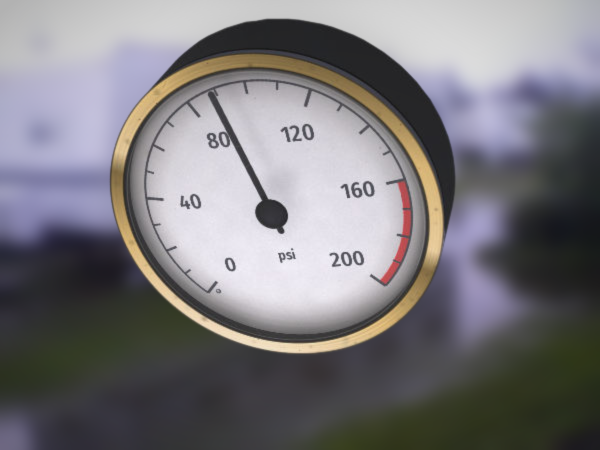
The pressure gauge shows 90 (psi)
